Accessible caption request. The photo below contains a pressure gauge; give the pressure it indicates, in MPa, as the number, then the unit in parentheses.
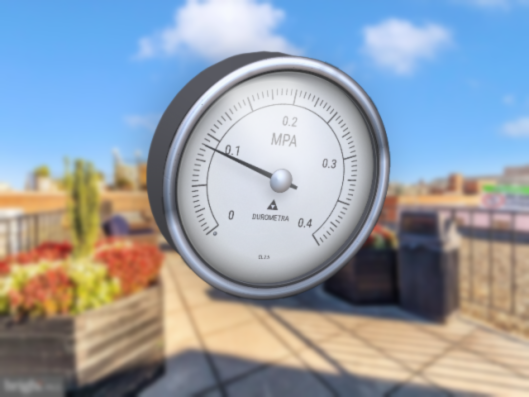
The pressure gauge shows 0.09 (MPa)
